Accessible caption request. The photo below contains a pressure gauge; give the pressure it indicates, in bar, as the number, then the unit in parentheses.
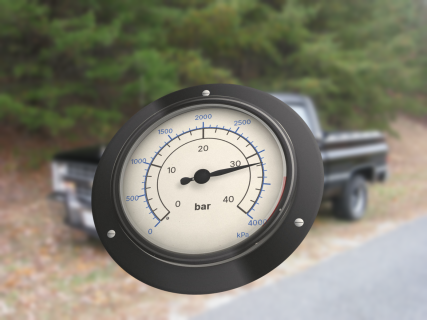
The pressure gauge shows 32 (bar)
